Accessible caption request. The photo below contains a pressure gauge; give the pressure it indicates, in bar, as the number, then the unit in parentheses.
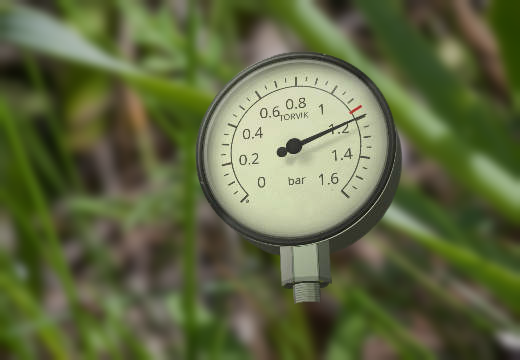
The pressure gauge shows 1.2 (bar)
